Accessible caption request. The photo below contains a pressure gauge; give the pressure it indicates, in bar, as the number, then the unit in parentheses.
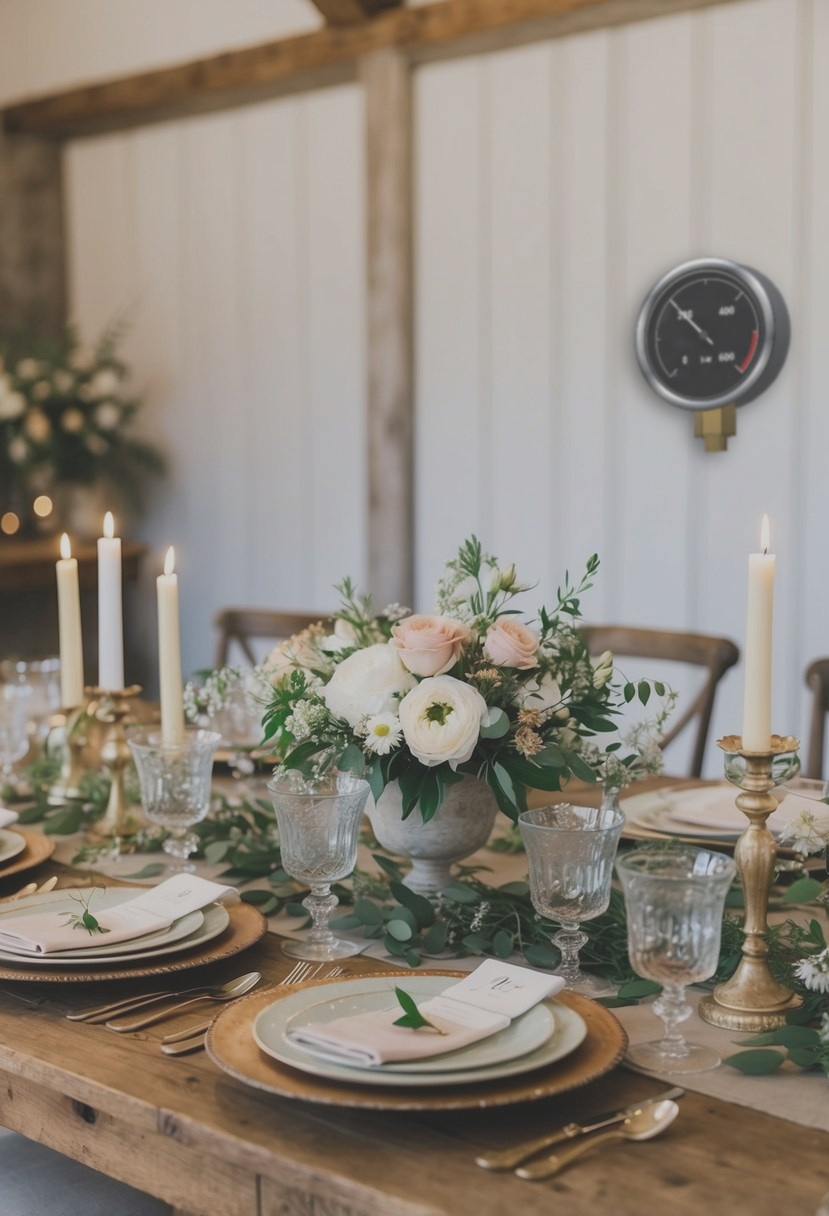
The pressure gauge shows 200 (bar)
